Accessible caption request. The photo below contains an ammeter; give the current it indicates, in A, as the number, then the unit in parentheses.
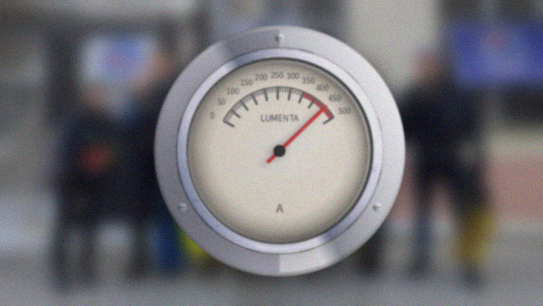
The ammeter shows 450 (A)
